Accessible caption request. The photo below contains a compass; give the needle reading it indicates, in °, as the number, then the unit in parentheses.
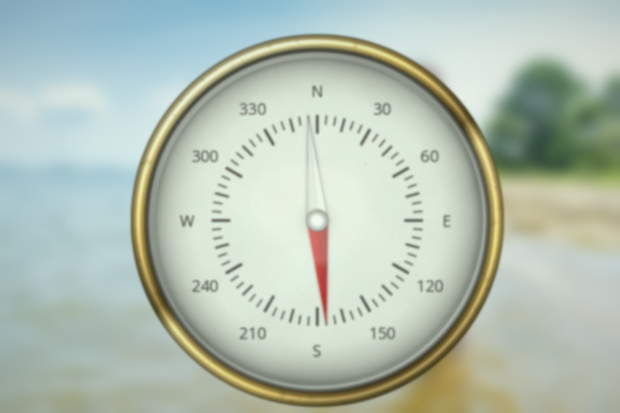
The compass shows 175 (°)
